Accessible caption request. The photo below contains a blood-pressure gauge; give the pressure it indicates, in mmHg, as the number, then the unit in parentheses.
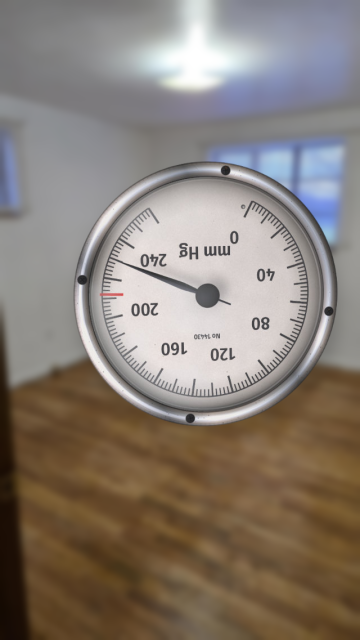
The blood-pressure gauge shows 230 (mmHg)
